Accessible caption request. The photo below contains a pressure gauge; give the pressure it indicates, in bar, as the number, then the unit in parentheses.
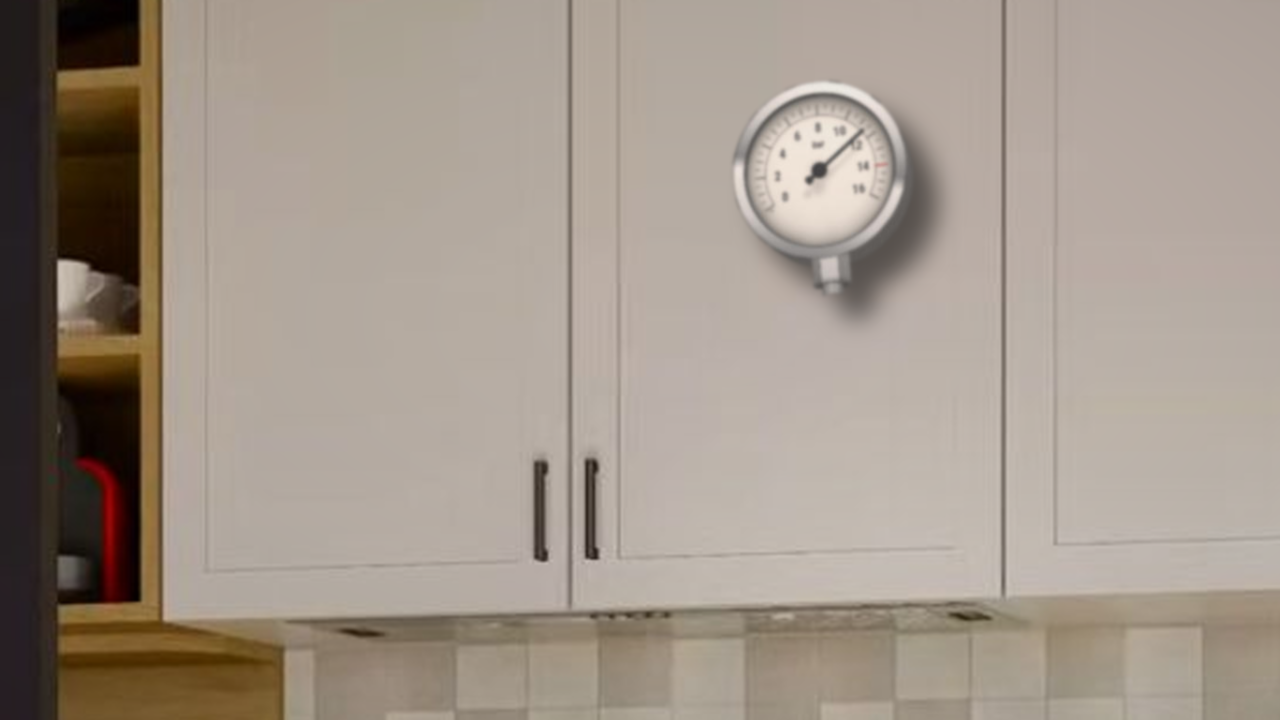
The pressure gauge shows 11.5 (bar)
